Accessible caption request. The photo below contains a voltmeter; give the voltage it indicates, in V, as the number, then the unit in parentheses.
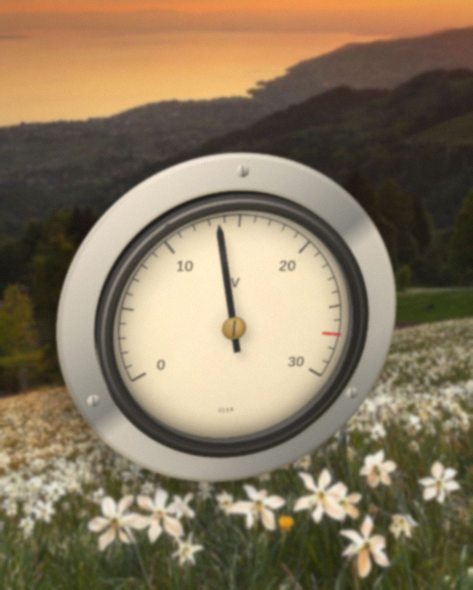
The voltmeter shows 13.5 (V)
